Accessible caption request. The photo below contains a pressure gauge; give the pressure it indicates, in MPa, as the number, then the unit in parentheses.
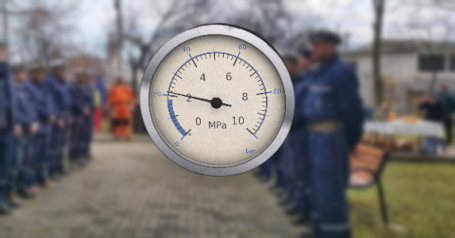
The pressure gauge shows 2.2 (MPa)
